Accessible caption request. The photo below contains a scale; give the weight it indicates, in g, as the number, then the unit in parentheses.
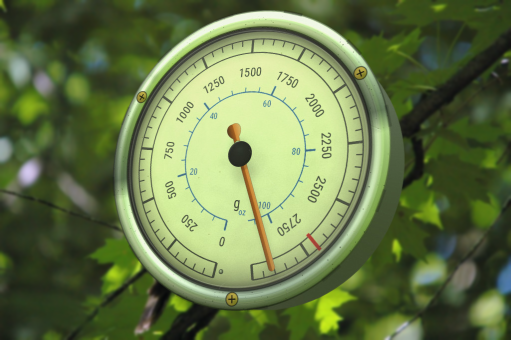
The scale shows 2900 (g)
